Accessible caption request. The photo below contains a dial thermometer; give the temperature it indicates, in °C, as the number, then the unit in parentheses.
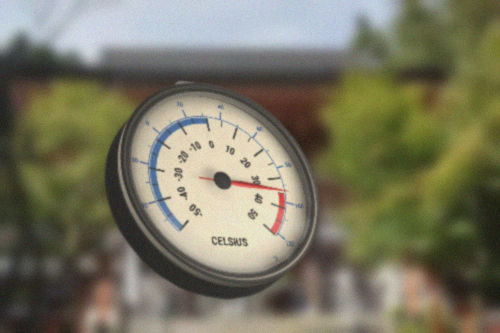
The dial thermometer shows 35 (°C)
